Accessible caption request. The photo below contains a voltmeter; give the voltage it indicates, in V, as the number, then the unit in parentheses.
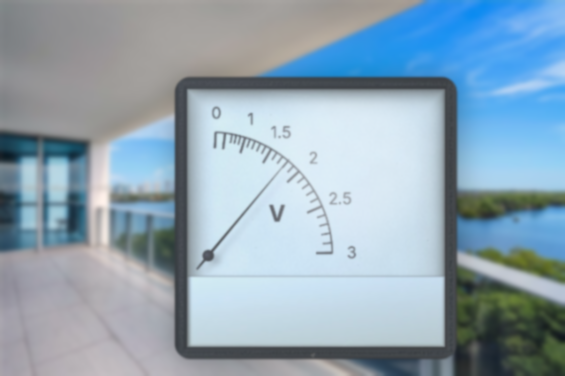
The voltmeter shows 1.8 (V)
